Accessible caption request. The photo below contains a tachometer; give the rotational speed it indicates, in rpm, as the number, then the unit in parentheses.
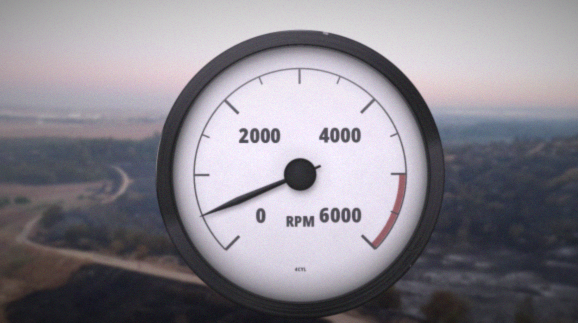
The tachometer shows 500 (rpm)
